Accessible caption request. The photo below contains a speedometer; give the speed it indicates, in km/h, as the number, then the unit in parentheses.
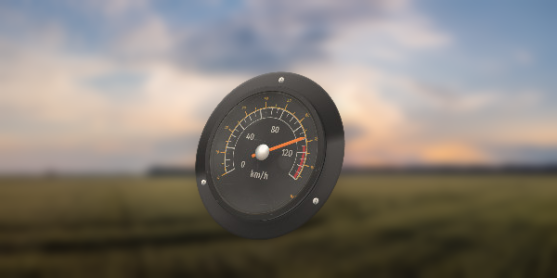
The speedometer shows 110 (km/h)
